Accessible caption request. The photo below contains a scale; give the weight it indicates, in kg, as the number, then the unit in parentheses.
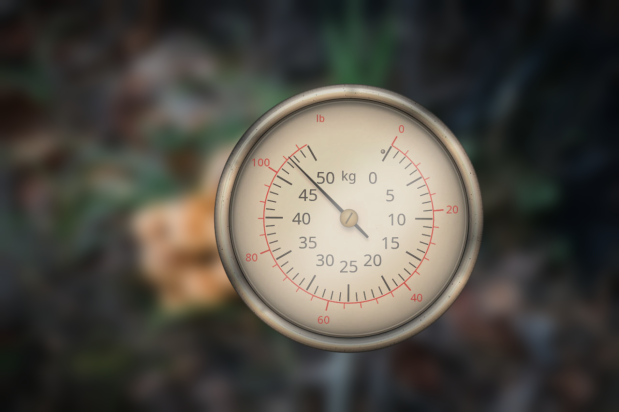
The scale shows 47.5 (kg)
